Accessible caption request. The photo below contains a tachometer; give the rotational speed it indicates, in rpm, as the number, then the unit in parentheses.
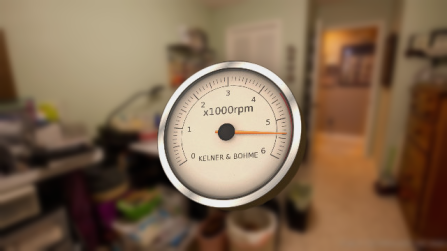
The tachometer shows 5400 (rpm)
